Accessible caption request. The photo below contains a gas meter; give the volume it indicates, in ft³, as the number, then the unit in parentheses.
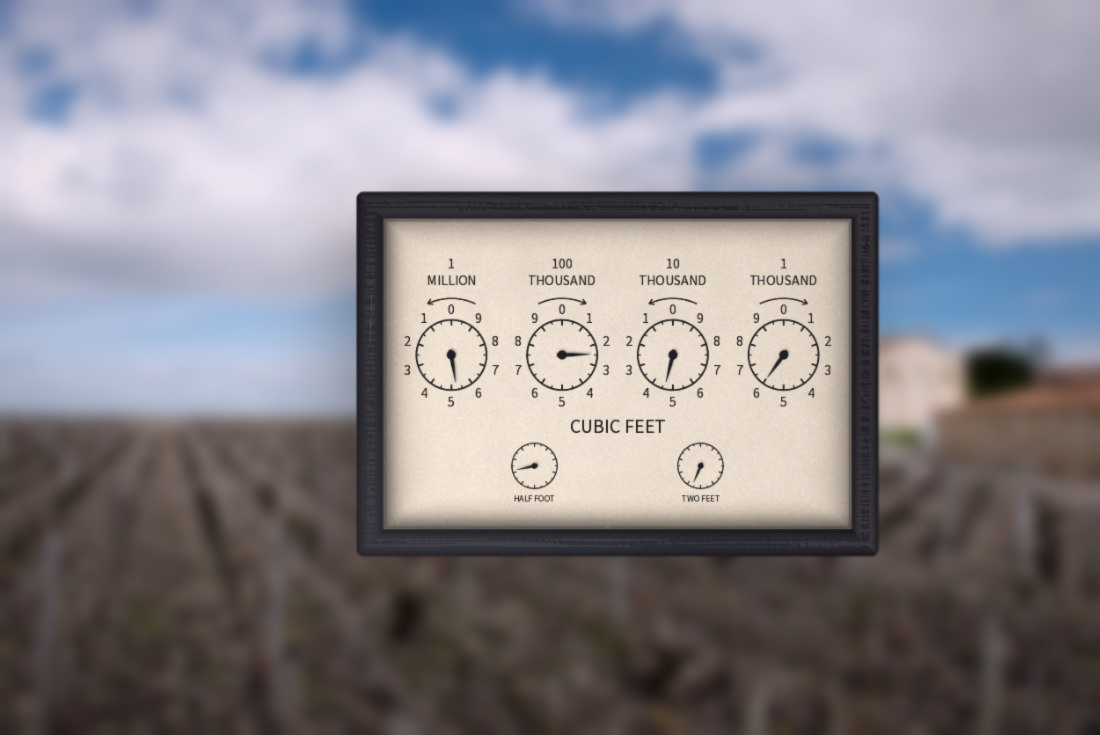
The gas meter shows 524600 (ft³)
